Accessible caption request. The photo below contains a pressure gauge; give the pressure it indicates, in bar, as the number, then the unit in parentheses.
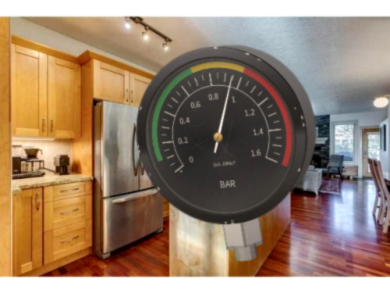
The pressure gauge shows 0.95 (bar)
